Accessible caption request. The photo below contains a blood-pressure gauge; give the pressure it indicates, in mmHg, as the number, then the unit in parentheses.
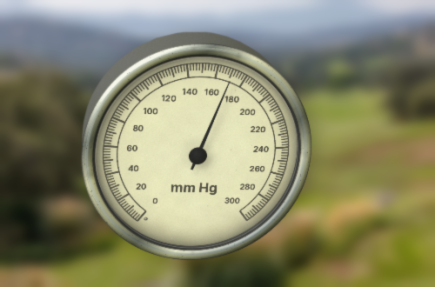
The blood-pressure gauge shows 170 (mmHg)
